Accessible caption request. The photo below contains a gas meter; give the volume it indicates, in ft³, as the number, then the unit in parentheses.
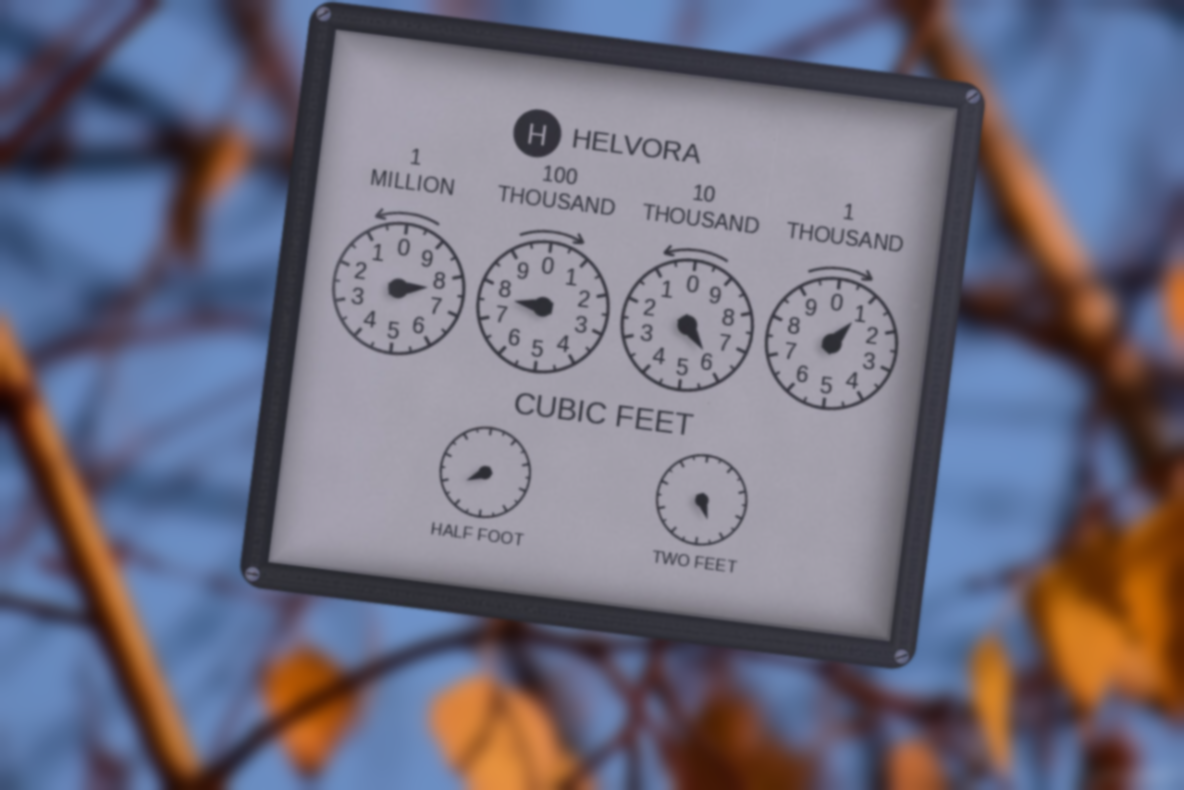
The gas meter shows 776100 (ft³)
